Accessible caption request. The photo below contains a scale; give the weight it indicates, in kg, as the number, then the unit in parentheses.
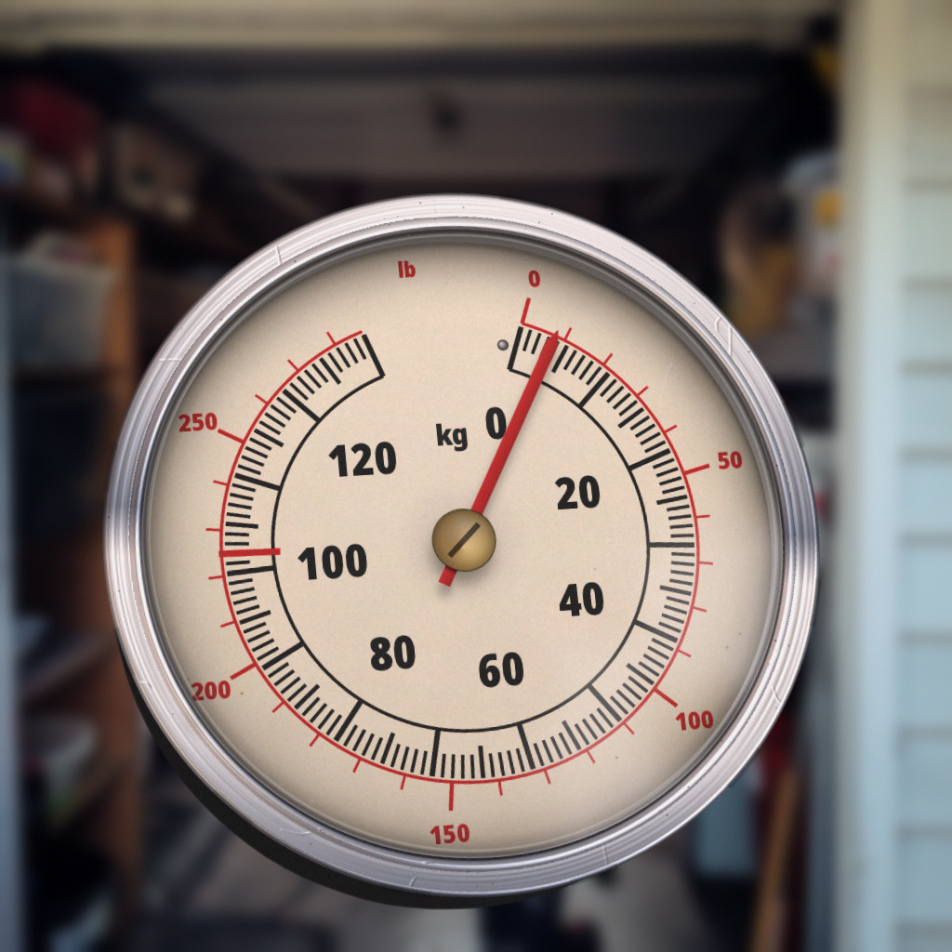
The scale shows 3.5 (kg)
